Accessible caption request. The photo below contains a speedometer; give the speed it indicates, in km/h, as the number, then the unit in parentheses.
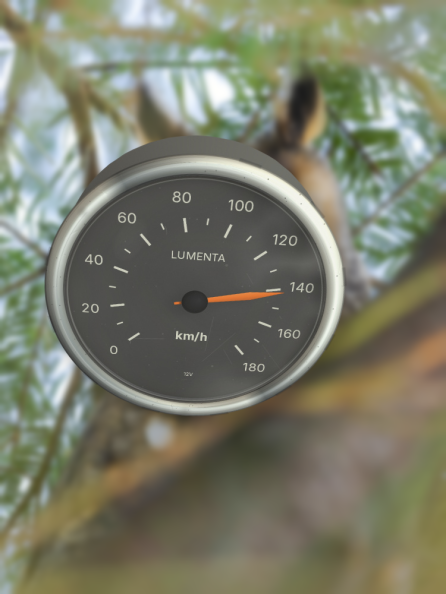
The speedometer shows 140 (km/h)
